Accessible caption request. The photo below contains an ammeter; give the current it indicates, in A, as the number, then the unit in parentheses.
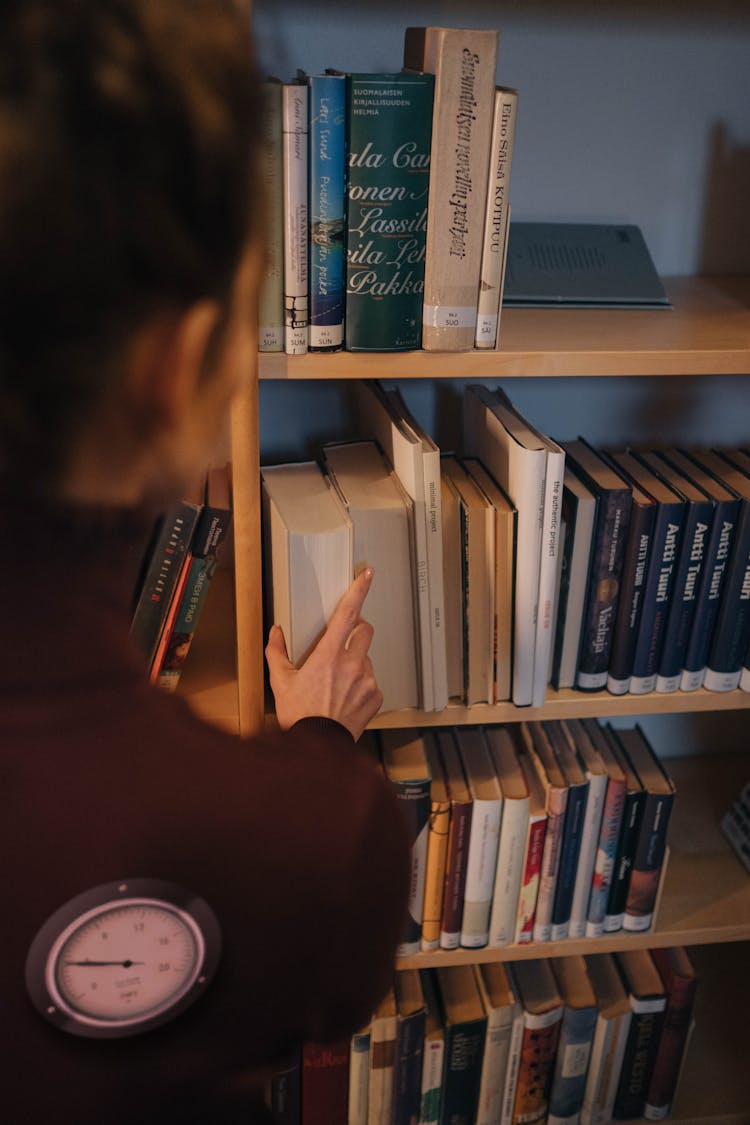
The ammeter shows 4 (A)
